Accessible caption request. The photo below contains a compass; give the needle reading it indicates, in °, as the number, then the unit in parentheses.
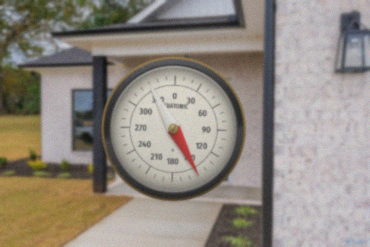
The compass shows 150 (°)
